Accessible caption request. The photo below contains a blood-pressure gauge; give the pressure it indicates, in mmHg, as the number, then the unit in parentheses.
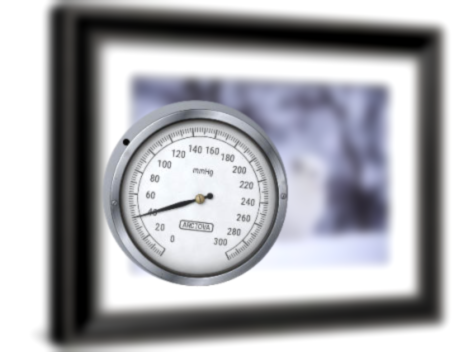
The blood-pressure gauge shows 40 (mmHg)
